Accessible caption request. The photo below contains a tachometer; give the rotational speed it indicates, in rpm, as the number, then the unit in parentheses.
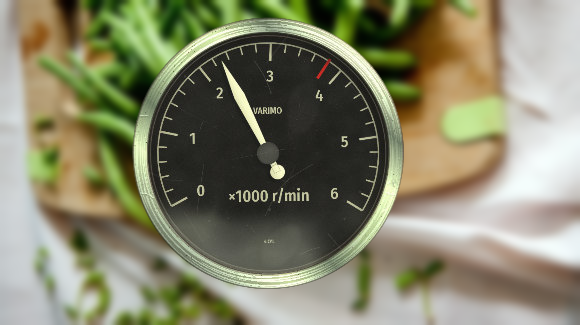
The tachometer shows 2300 (rpm)
